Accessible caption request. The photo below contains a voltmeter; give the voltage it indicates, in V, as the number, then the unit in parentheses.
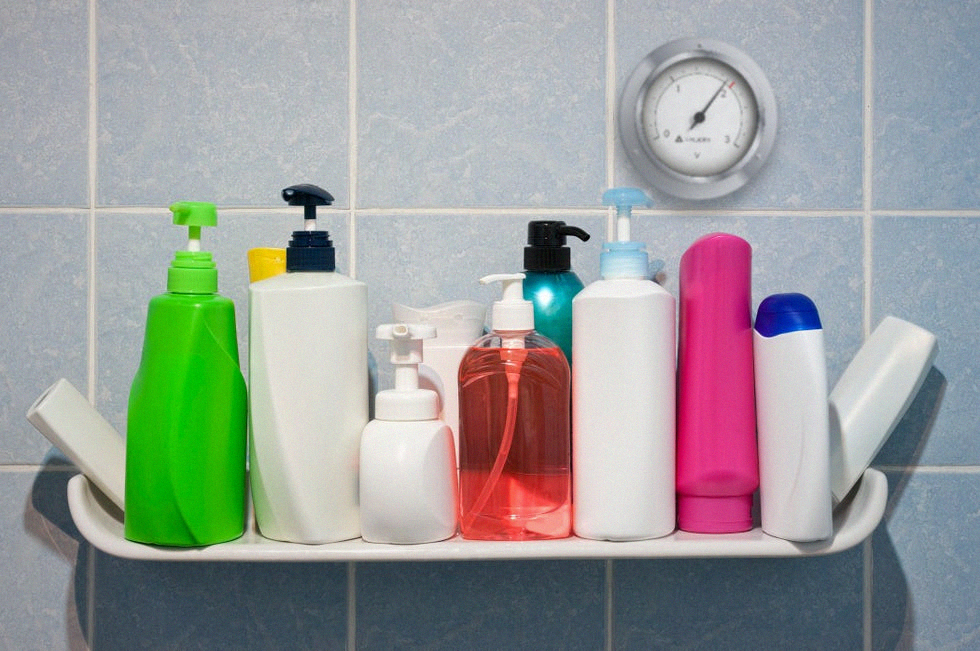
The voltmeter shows 1.9 (V)
